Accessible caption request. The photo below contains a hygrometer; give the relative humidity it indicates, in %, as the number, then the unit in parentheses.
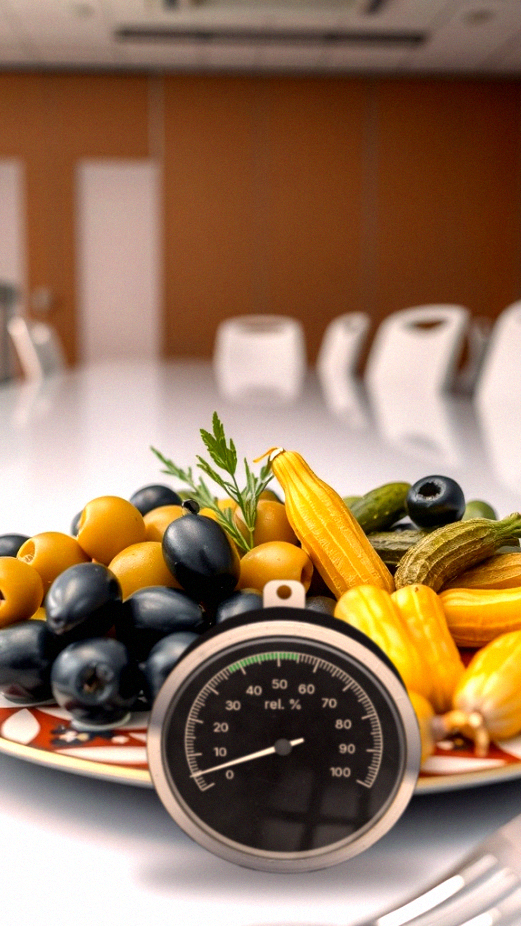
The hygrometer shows 5 (%)
